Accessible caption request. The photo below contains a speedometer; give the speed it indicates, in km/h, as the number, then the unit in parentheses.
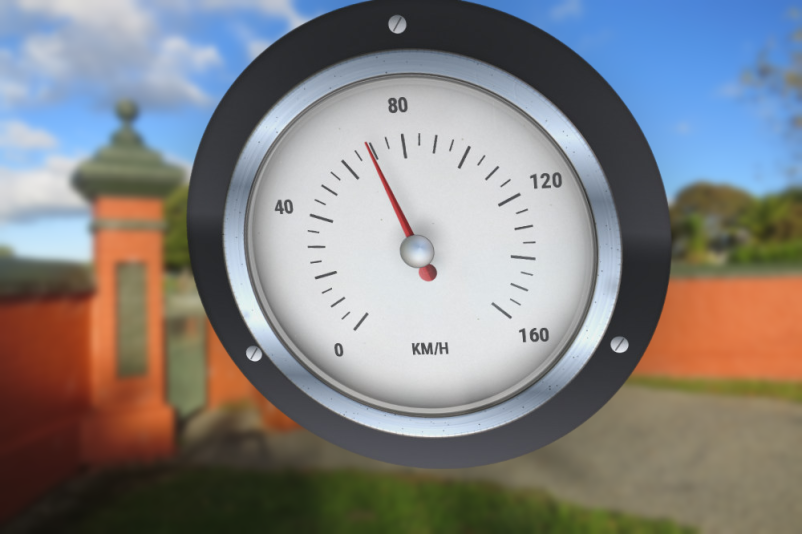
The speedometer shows 70 (km/h)
